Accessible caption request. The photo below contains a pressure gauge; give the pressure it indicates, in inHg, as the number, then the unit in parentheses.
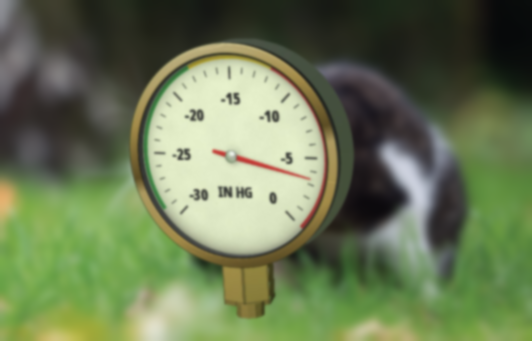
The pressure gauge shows -3.5 (inHg)
